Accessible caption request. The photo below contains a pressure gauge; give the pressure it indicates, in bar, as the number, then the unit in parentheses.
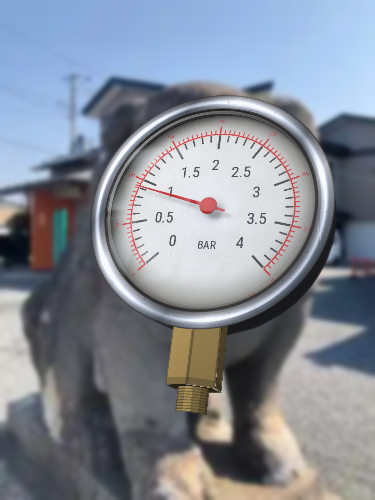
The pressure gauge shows 0.9 (bar)
